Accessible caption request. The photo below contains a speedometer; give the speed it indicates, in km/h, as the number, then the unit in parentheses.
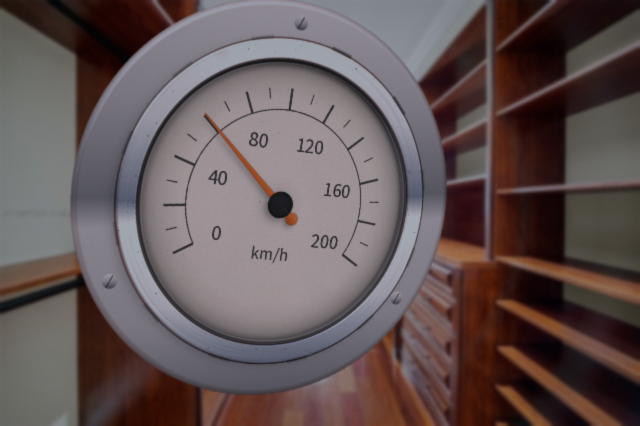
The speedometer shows 60 (km/h)
